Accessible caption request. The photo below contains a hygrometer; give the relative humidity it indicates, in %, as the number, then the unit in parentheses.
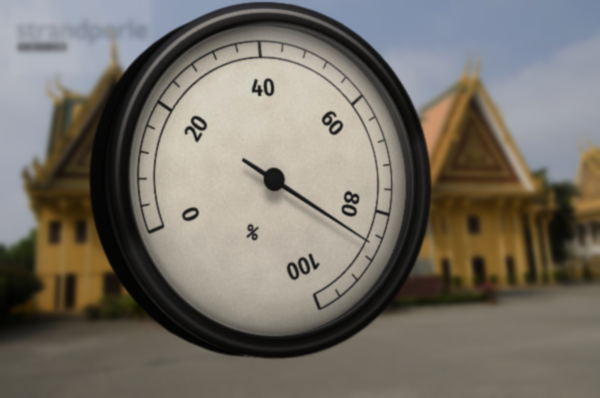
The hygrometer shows 86 (%)
